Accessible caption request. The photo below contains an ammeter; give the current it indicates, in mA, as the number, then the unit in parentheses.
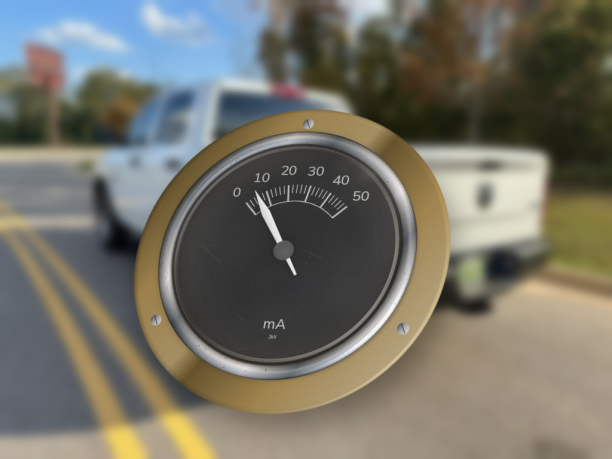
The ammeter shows 6 (mA)
